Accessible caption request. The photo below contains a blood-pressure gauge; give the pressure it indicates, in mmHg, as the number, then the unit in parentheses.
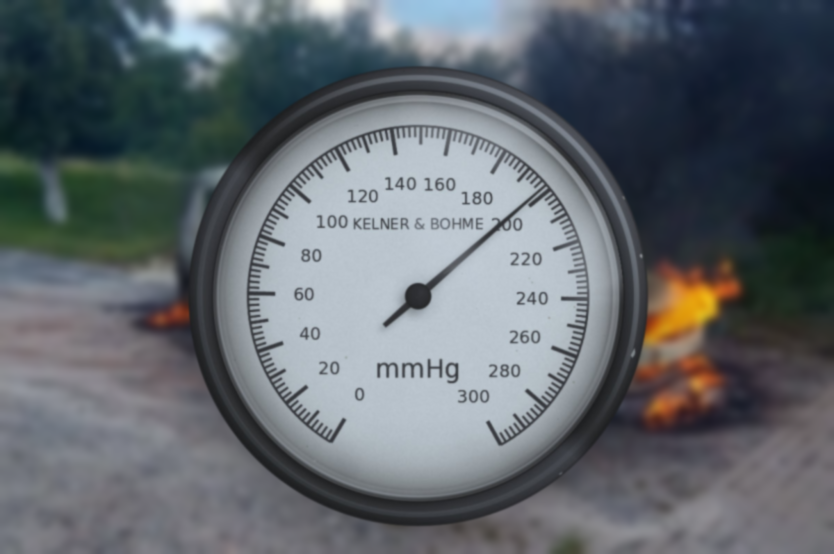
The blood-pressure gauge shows 198 (mmHg)
